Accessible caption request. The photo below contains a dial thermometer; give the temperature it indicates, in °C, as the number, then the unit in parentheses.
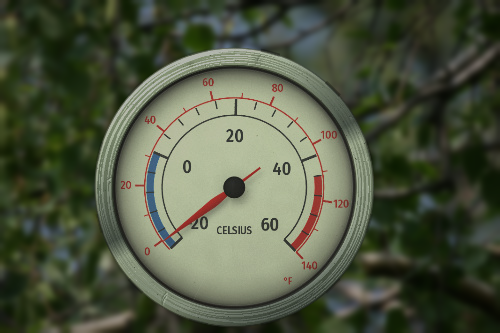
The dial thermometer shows -18 (°C)
